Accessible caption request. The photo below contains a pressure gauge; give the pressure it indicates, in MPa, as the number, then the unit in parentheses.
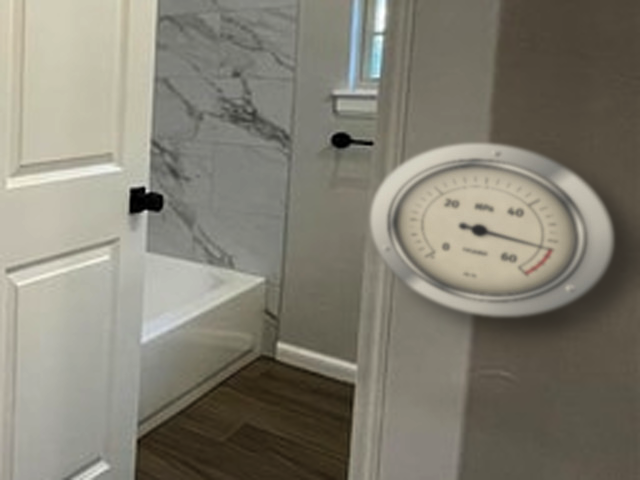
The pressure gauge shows 52 (MPa)
